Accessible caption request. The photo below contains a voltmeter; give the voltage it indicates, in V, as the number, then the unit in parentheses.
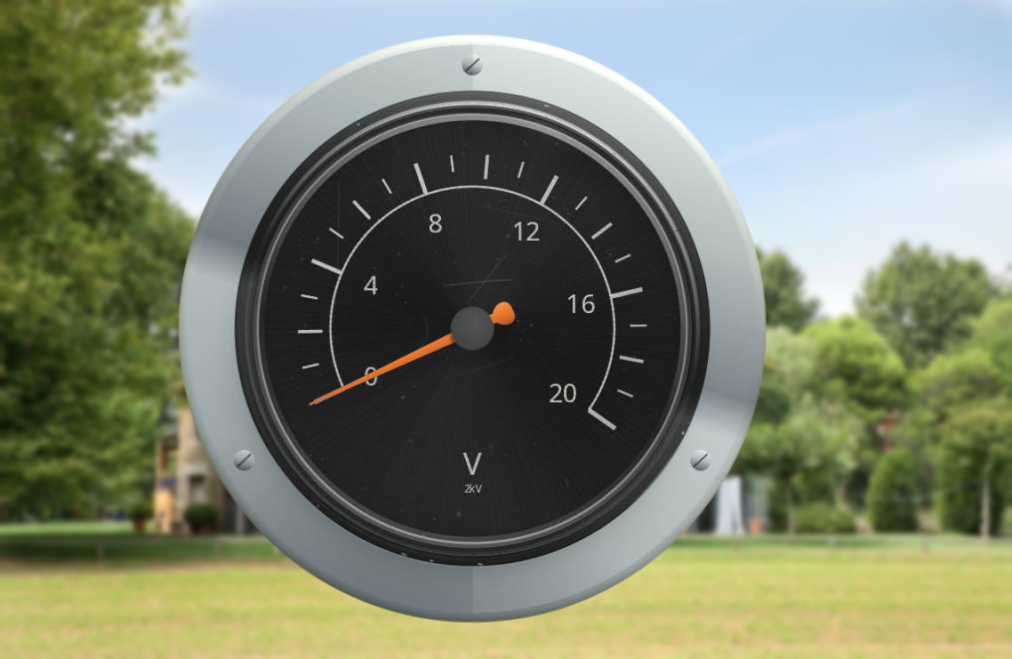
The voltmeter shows 0 (V)
